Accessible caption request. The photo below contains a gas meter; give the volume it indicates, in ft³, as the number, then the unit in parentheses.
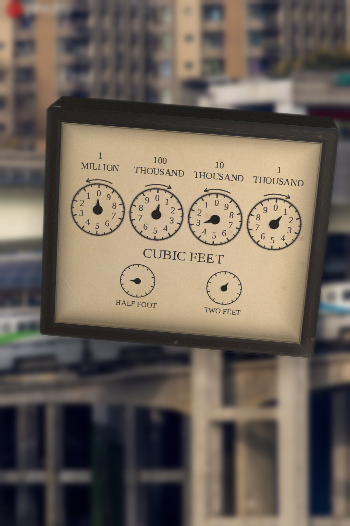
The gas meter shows 3100 (ft³)
